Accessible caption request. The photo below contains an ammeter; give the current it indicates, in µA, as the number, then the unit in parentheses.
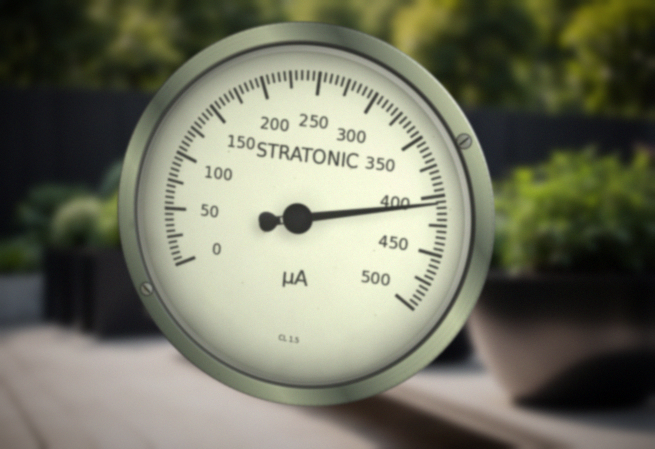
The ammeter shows 405 (µA)
